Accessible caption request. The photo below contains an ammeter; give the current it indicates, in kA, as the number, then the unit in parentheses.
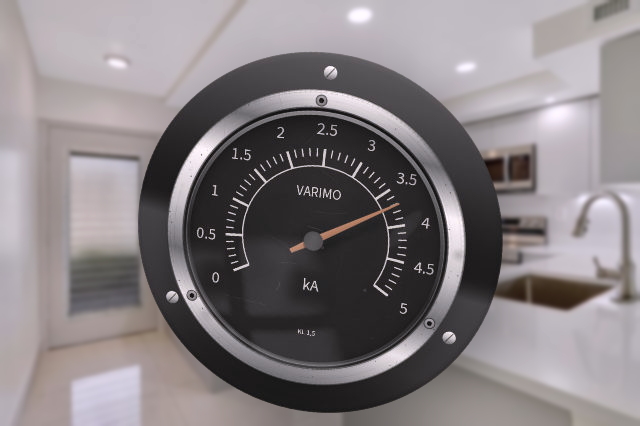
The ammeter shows 3.7 (kA)
